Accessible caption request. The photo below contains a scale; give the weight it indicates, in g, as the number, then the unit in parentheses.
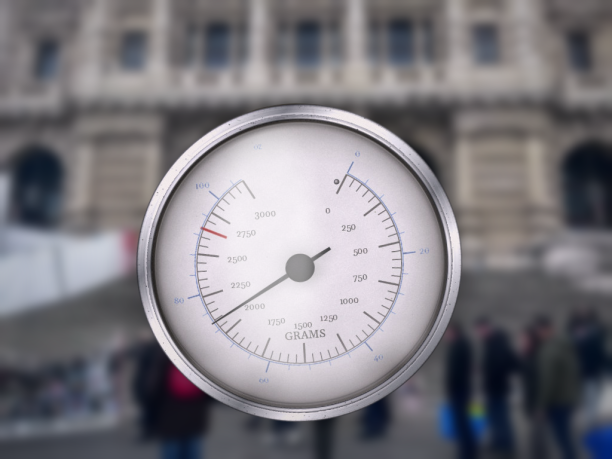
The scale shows 2100 (g)
